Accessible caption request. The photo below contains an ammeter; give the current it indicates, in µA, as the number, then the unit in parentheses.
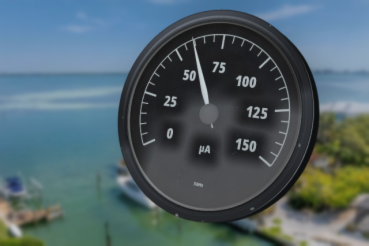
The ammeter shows 60 (µA)
